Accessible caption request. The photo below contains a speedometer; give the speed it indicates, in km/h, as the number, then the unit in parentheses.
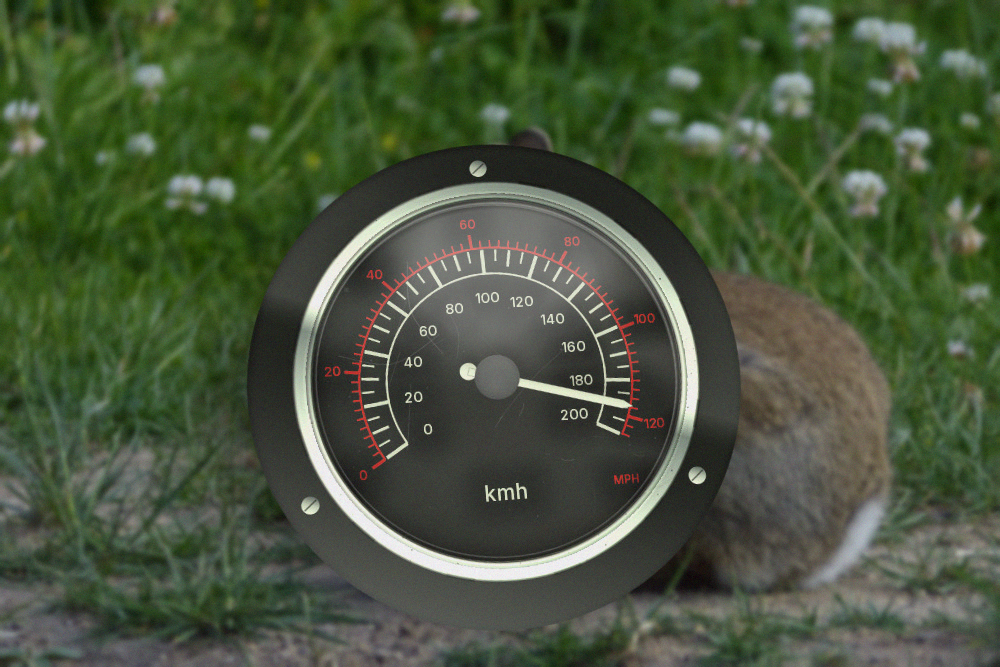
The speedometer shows 190 (km/h)
